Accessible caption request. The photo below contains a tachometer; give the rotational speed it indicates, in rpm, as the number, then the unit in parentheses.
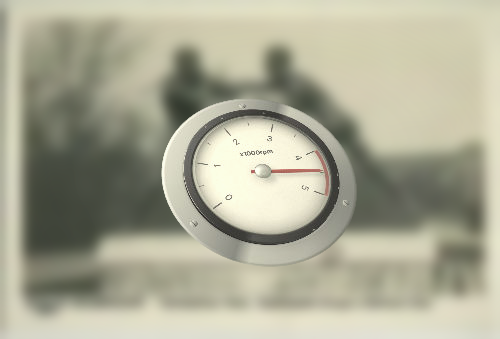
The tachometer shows 4500 (rpm)
